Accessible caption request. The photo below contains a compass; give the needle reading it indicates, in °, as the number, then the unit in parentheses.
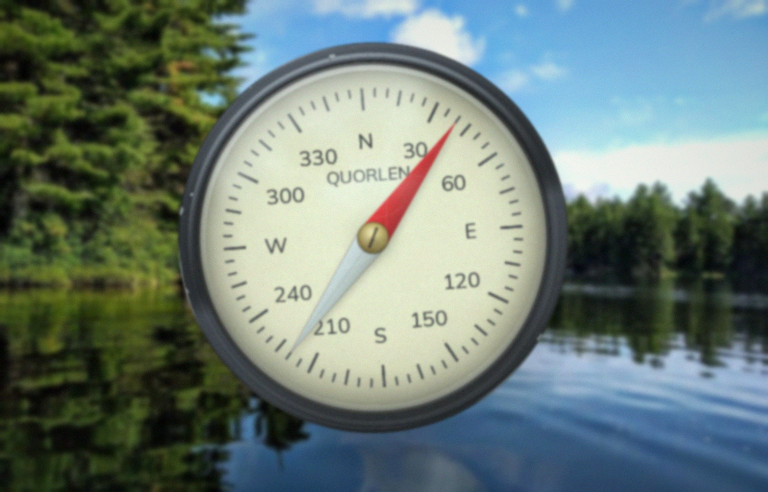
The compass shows 40 (°)
